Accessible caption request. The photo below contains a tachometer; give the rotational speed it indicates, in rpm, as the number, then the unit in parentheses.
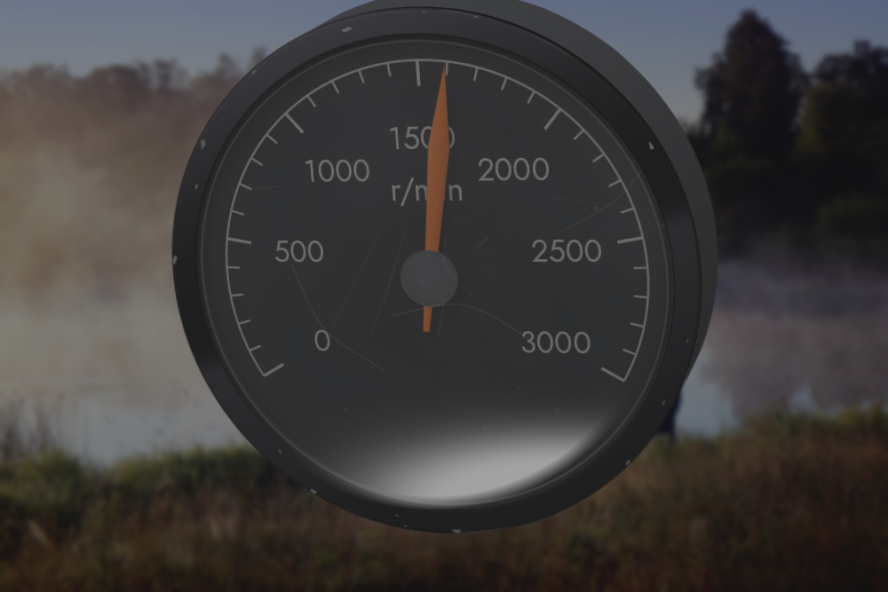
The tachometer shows 1600 (rpm)
